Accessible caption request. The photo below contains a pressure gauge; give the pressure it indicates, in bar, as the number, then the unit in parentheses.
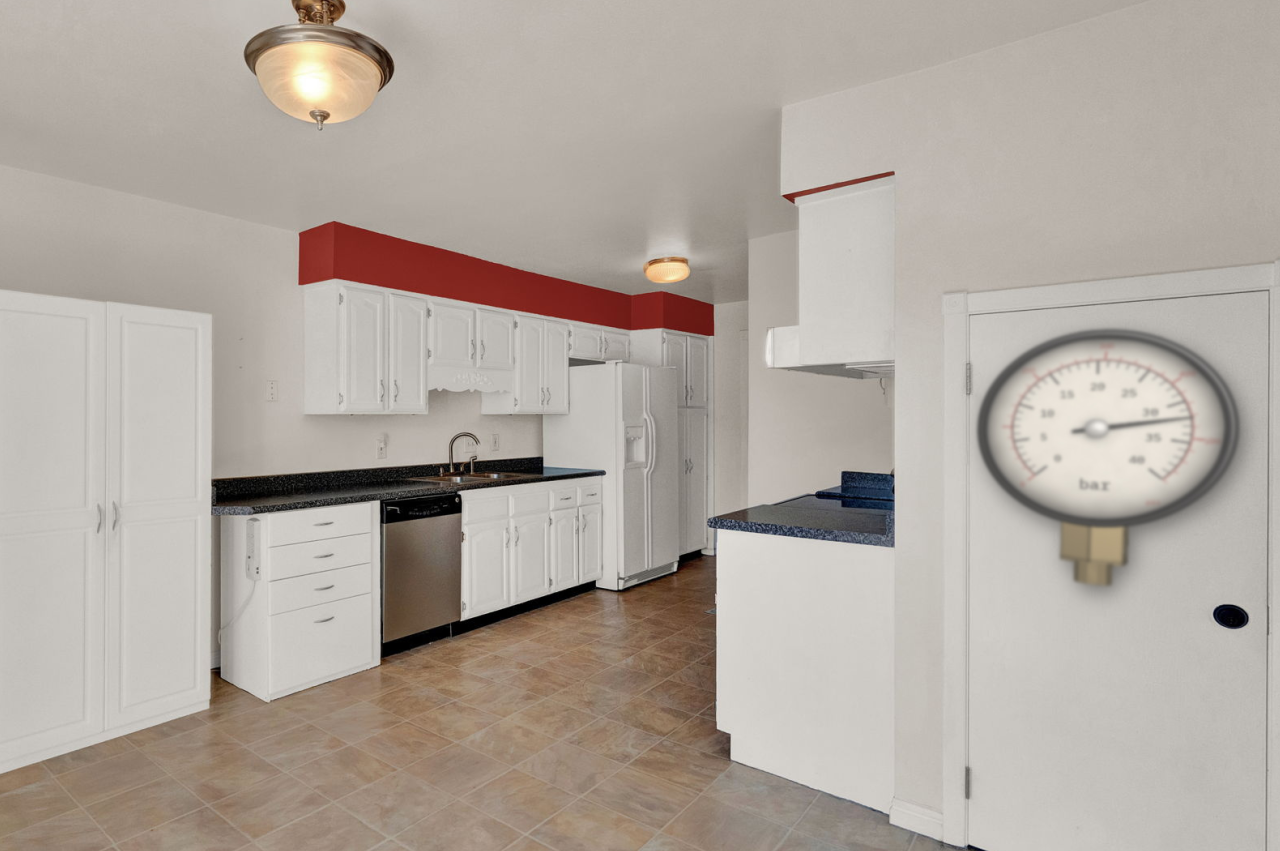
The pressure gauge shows 32 (bar)
